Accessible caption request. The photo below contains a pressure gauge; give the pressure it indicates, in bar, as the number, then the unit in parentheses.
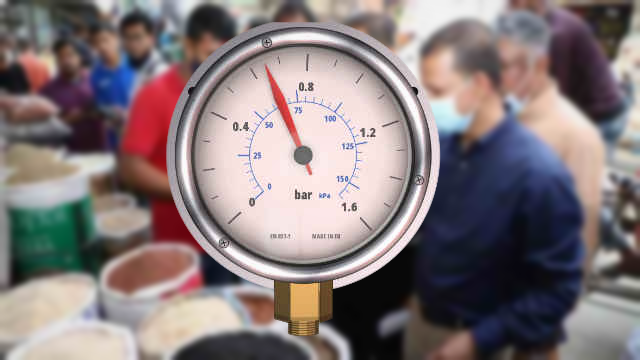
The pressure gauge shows 0.65 (bar)
